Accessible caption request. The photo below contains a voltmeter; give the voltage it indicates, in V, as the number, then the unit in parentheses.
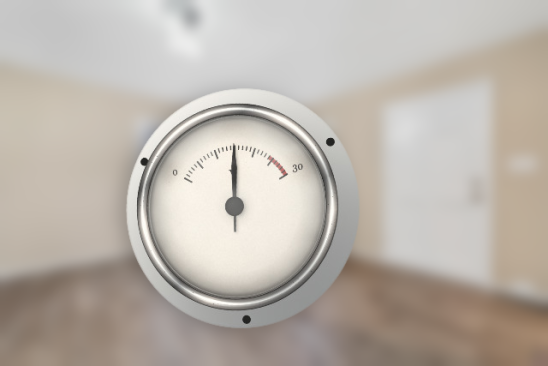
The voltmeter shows 15 (V)
